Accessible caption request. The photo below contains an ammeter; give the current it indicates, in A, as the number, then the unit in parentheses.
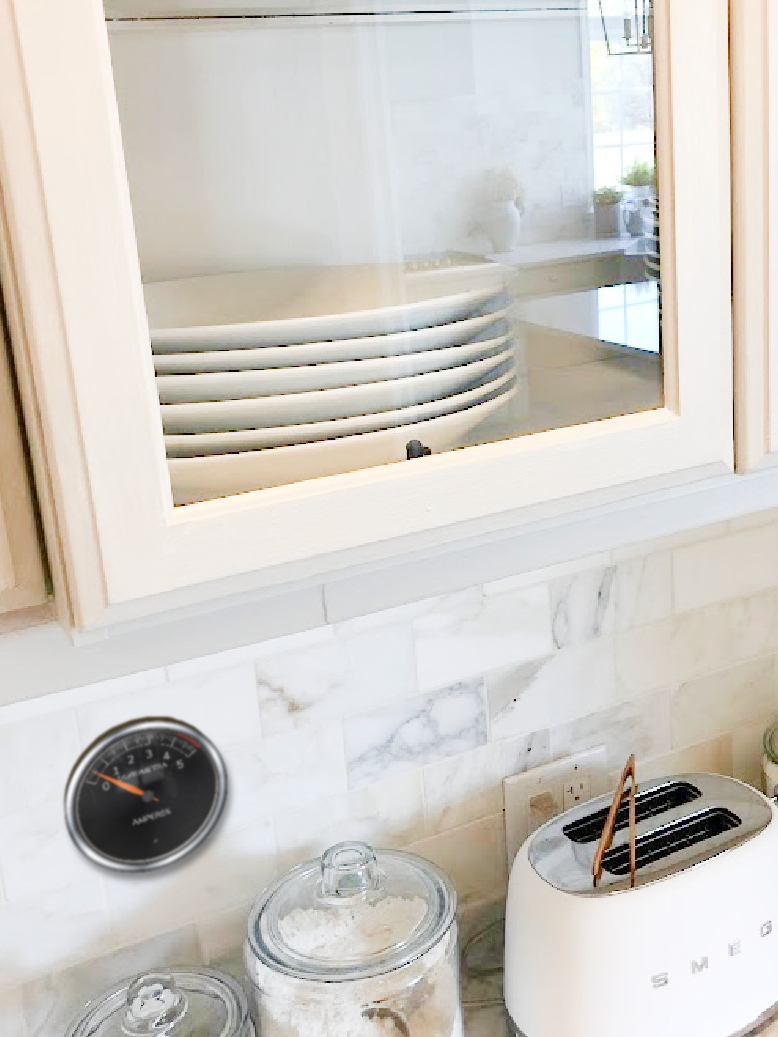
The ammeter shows 0.5 (A)
